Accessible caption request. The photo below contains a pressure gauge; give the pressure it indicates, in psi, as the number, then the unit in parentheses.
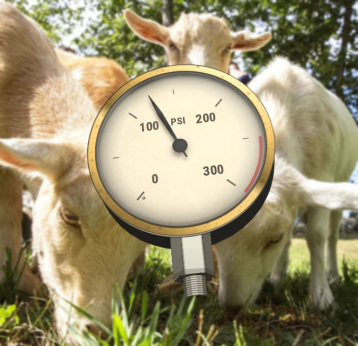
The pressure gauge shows 125 (psi)
